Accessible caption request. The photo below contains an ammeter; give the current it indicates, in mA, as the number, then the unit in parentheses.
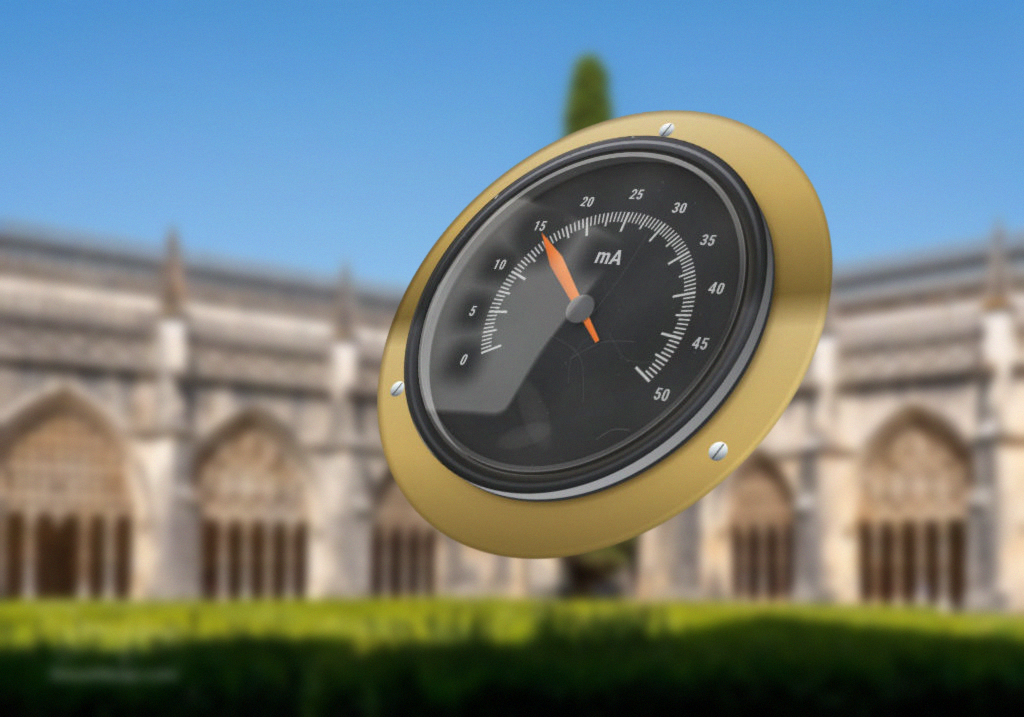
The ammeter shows 15 (mA)
